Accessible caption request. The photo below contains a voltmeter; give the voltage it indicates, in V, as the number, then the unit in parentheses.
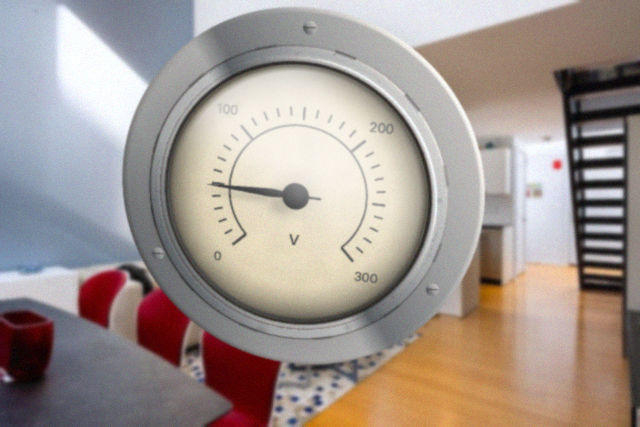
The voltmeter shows 50 (V)
